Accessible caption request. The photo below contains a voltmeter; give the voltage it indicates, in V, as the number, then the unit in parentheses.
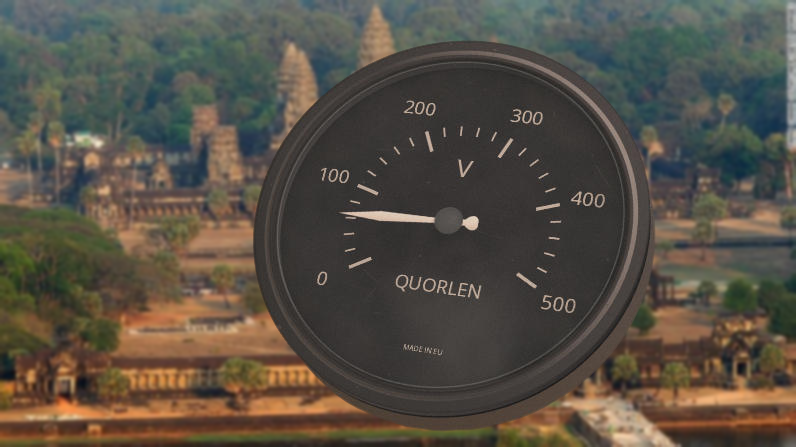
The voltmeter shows 60 (V)
